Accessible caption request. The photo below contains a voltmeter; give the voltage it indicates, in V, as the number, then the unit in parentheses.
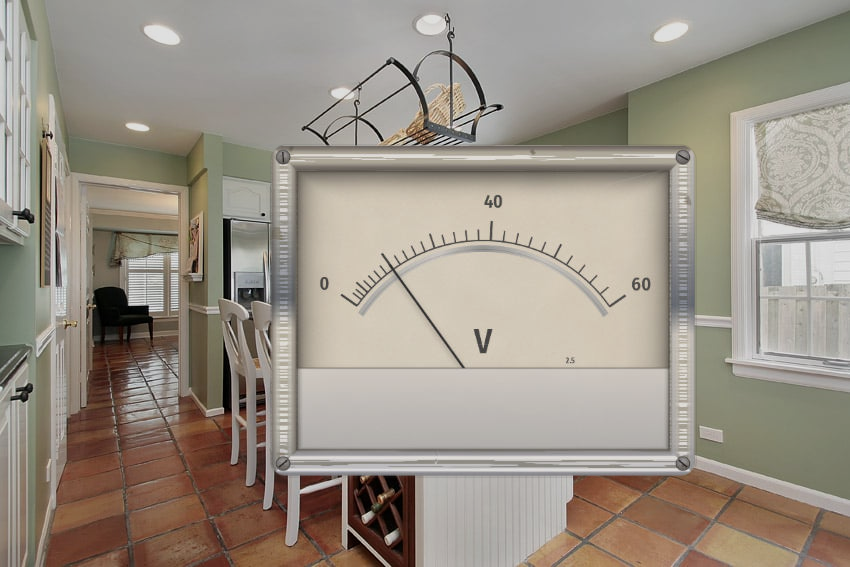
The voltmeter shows 20 (V)
